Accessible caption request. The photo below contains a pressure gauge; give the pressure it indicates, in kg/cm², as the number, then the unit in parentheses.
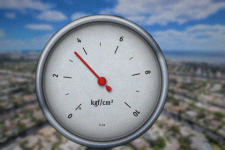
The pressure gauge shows 3.5 (kg/cm²)
